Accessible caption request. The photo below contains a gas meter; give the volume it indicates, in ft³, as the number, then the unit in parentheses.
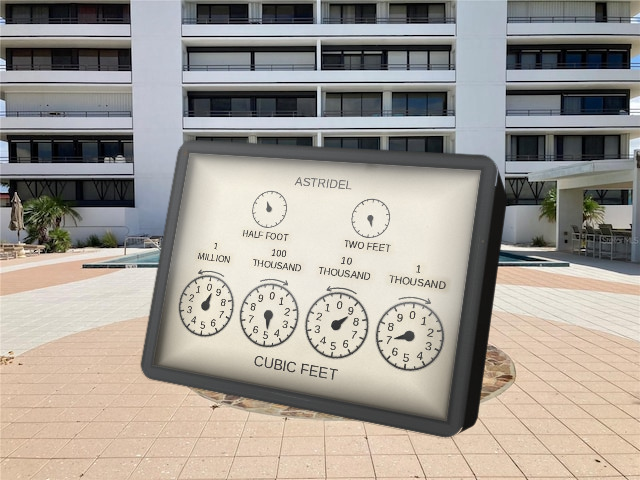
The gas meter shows 948700 (ft³)
